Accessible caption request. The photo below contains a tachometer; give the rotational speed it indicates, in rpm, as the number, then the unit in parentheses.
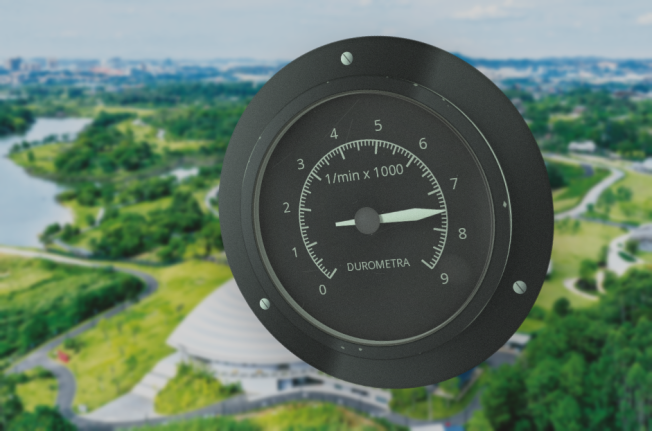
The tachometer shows 7500 (rpm)
